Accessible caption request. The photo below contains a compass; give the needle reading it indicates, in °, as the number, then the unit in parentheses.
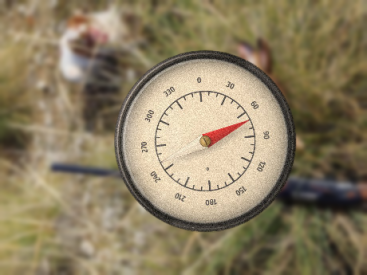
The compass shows 70 (°)
